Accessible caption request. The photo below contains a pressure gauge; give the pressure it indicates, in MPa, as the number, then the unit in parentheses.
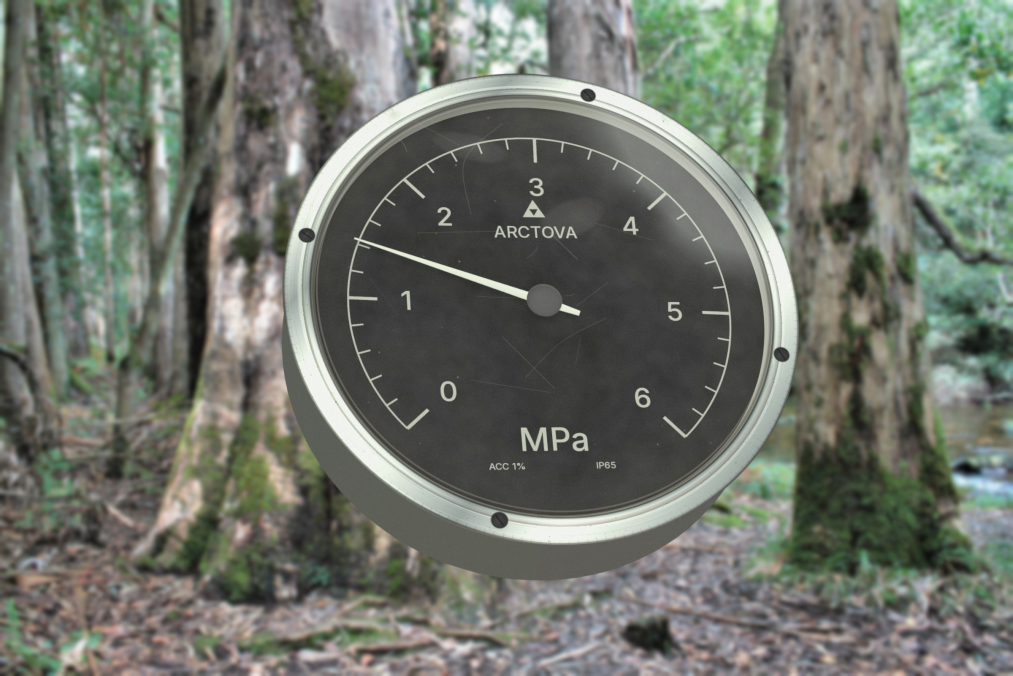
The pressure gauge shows 1.4 (MPa)
